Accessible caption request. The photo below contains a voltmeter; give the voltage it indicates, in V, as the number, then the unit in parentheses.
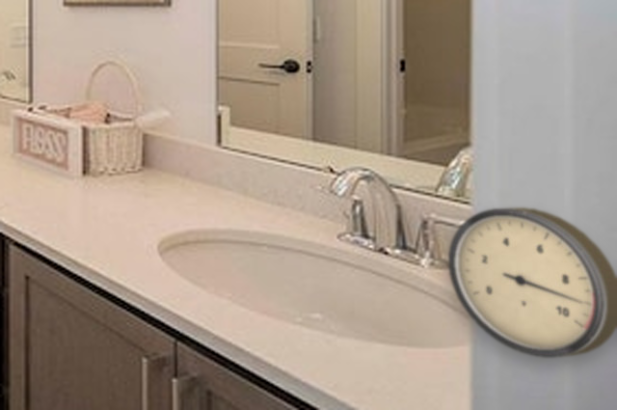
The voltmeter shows 9 (V)
